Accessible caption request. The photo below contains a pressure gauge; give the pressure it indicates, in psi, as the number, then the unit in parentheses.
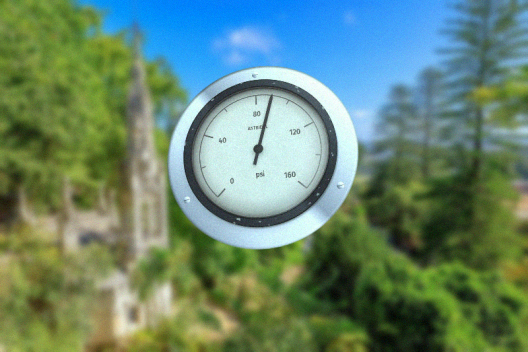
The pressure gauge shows 90 (psi)
